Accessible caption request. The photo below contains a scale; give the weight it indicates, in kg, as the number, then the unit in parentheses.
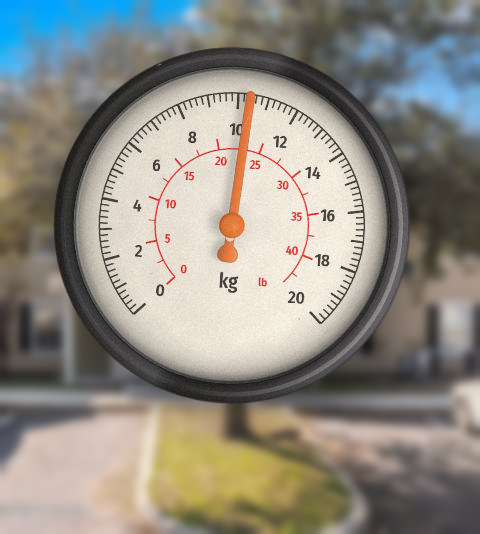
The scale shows 10.4 (kg)
